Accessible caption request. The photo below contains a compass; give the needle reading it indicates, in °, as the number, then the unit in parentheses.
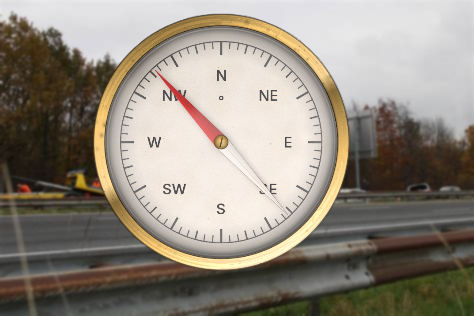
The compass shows 317.5 (°)
